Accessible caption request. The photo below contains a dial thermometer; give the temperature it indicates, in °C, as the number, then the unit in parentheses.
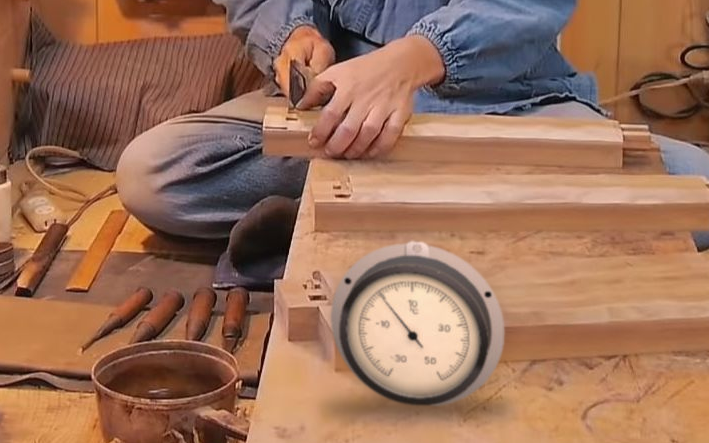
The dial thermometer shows 0 (°C)
